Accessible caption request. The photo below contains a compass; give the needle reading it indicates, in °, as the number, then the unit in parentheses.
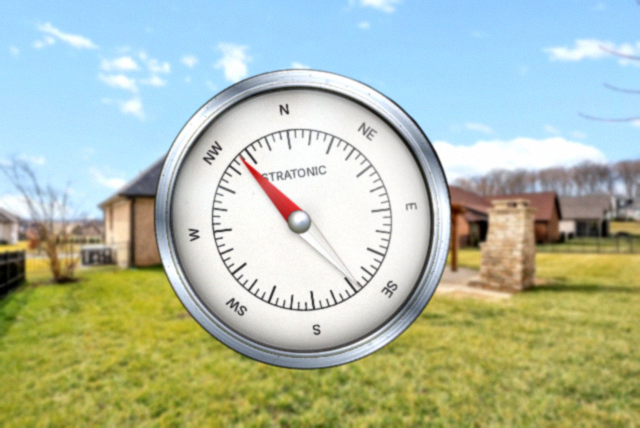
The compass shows 325 (°)
